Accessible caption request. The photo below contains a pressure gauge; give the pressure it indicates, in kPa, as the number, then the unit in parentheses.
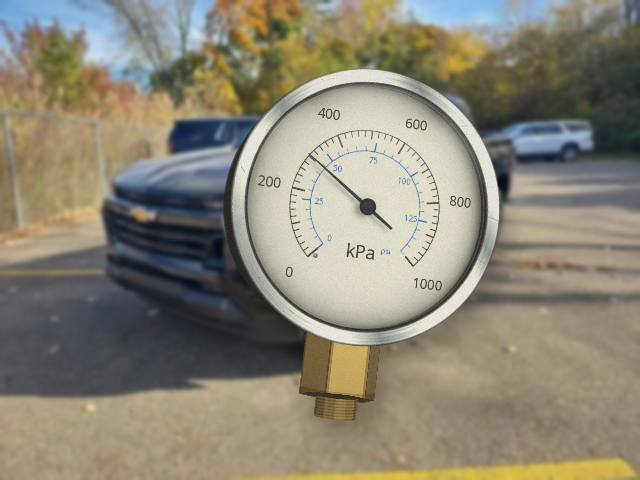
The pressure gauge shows 300 (kPa)
